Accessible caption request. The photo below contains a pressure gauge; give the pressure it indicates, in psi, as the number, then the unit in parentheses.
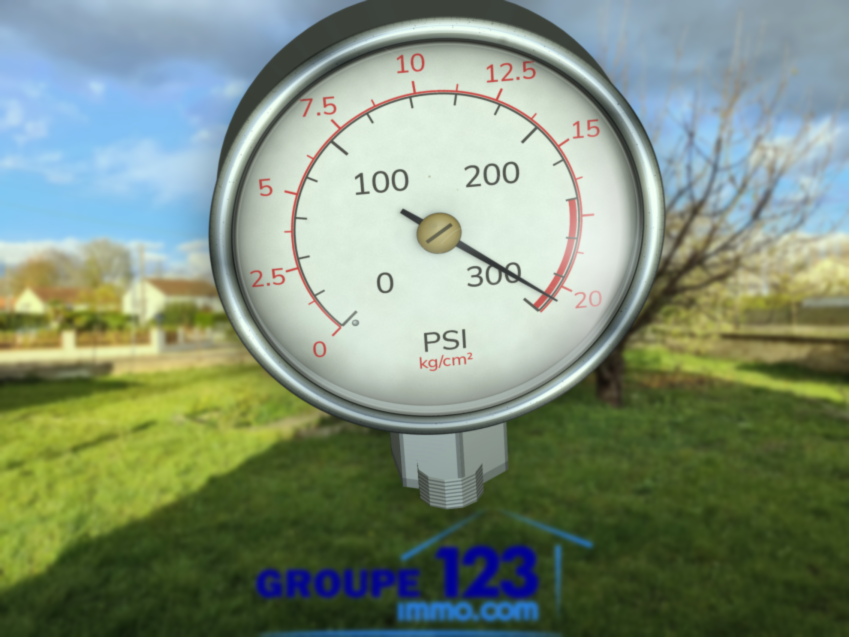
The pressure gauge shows 290 (psi)
